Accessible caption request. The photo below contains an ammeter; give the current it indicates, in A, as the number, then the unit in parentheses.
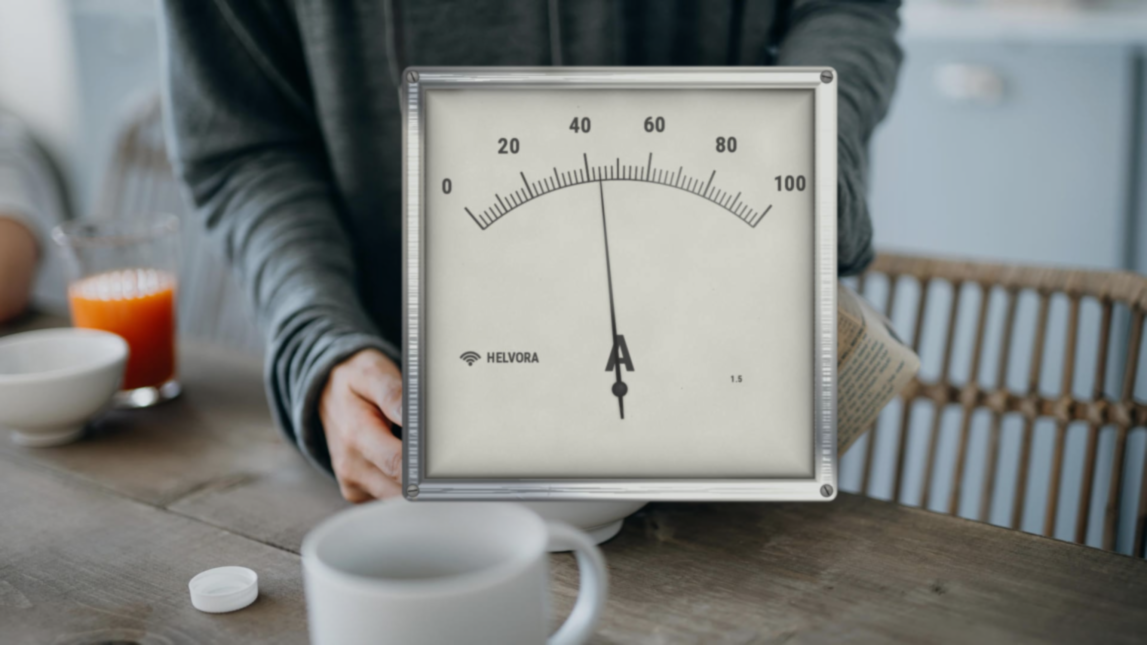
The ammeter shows 44 (A)
